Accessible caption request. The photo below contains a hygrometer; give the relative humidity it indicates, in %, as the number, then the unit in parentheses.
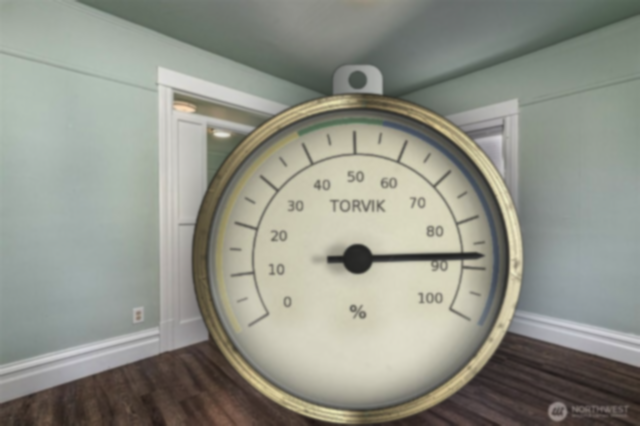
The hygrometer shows 87.5 (%)
